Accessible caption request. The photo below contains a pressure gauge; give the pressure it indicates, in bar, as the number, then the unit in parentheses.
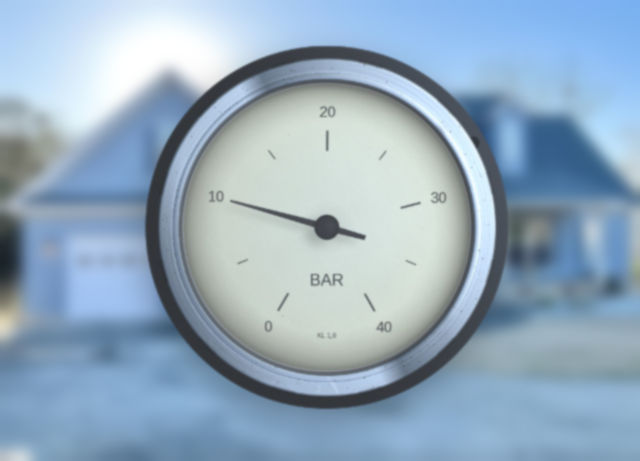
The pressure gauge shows 10 (bar)
